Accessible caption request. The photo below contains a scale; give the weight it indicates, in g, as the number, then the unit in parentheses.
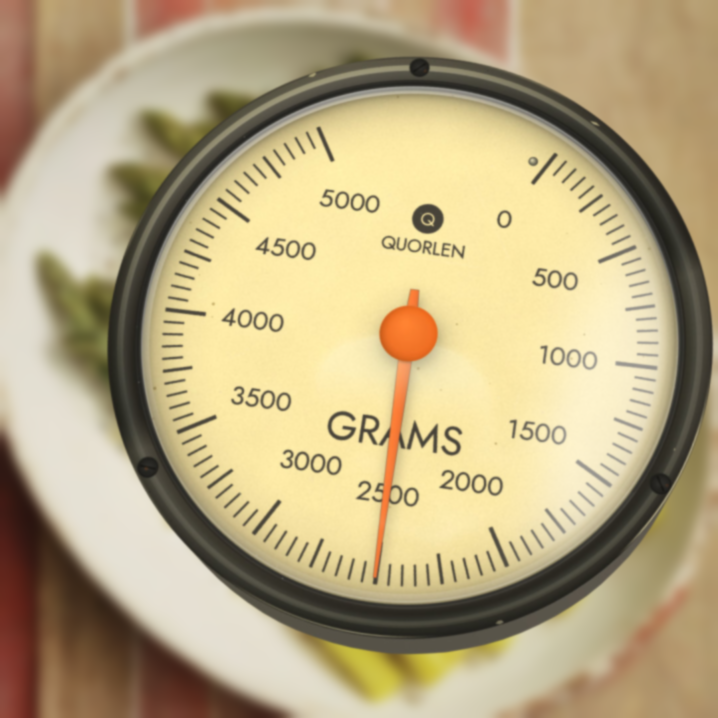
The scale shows 2500 (g)
